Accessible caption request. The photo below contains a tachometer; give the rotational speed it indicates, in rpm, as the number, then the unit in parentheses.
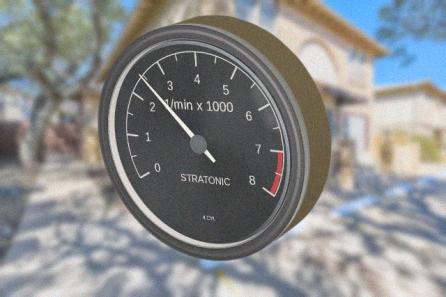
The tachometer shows 2500 (rpm)
